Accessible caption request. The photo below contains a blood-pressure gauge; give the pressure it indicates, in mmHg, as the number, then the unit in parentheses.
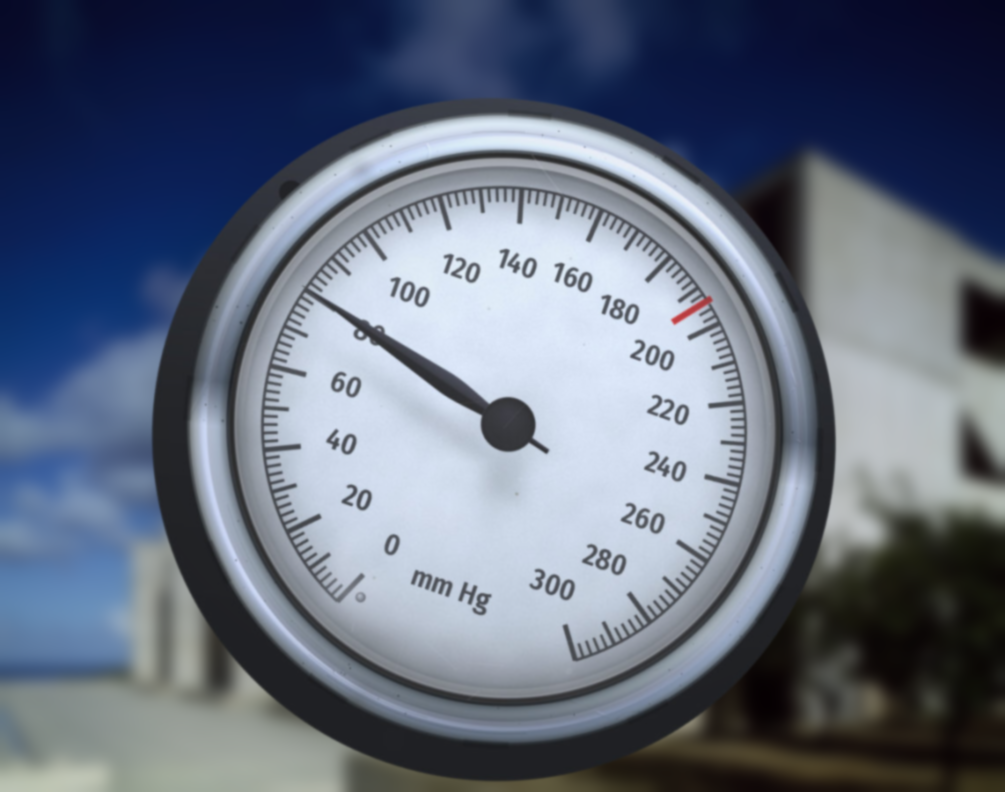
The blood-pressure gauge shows 80 (mmHg)
